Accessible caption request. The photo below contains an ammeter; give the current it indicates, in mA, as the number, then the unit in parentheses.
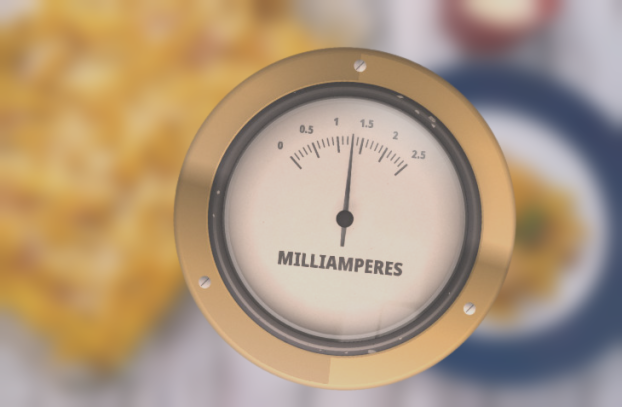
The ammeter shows 1.3 (mA)
